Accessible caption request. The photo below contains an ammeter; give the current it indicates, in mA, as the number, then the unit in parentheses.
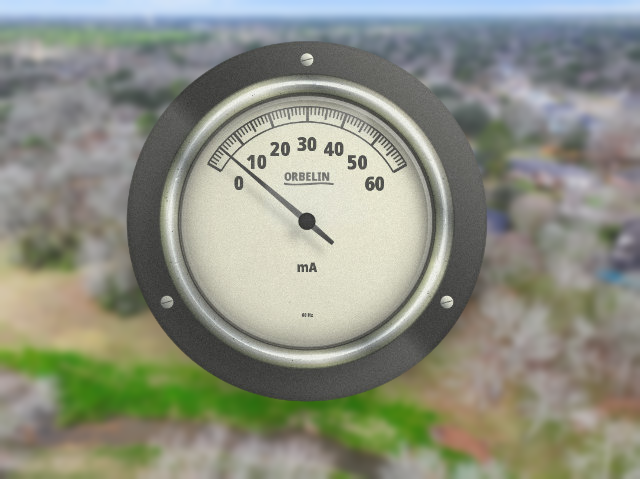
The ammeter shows 5 (mA)
